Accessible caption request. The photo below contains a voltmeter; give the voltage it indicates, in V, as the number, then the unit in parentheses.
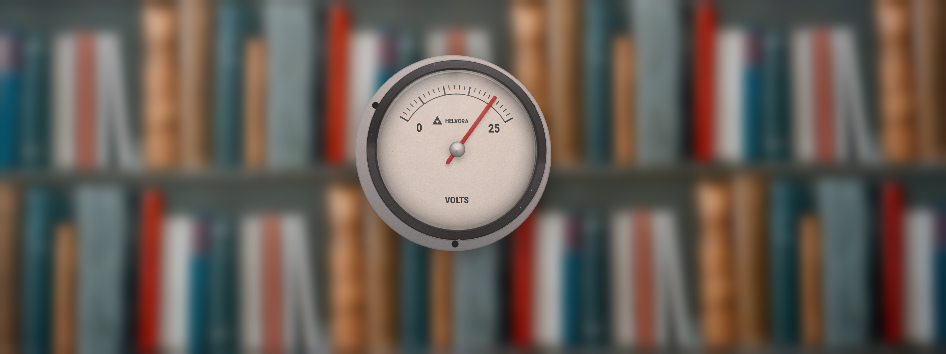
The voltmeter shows 20 (V)
